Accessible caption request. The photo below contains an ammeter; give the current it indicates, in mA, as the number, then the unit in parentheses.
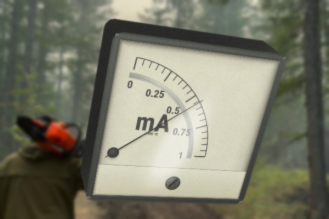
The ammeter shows 0.55 (mA)
